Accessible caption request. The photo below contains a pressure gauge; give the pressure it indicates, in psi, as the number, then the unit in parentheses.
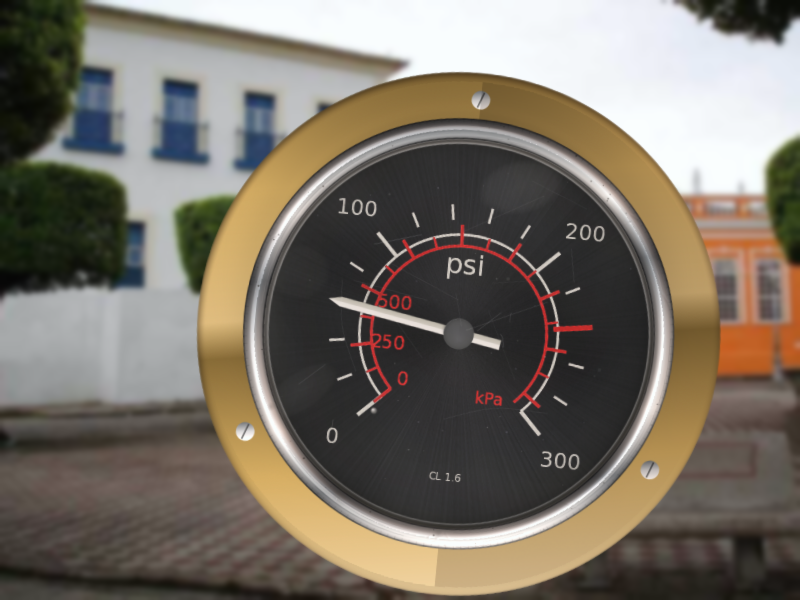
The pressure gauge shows 60 (psi)
